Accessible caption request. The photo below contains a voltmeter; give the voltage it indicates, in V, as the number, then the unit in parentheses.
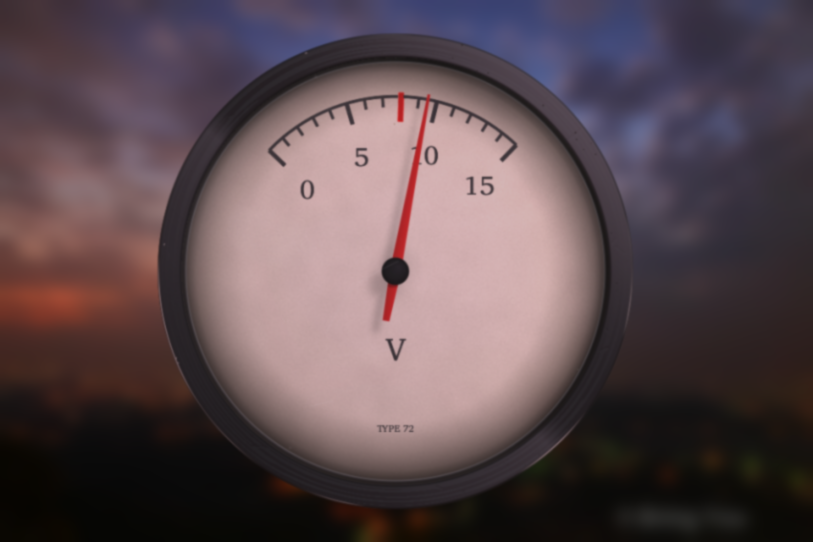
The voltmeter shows 9.5 (V)
